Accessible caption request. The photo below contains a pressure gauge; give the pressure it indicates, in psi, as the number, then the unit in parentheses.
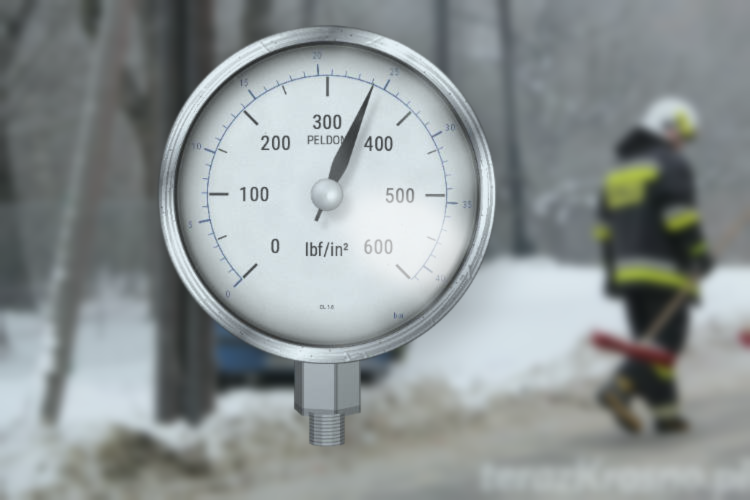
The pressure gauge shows 350 (psi)
